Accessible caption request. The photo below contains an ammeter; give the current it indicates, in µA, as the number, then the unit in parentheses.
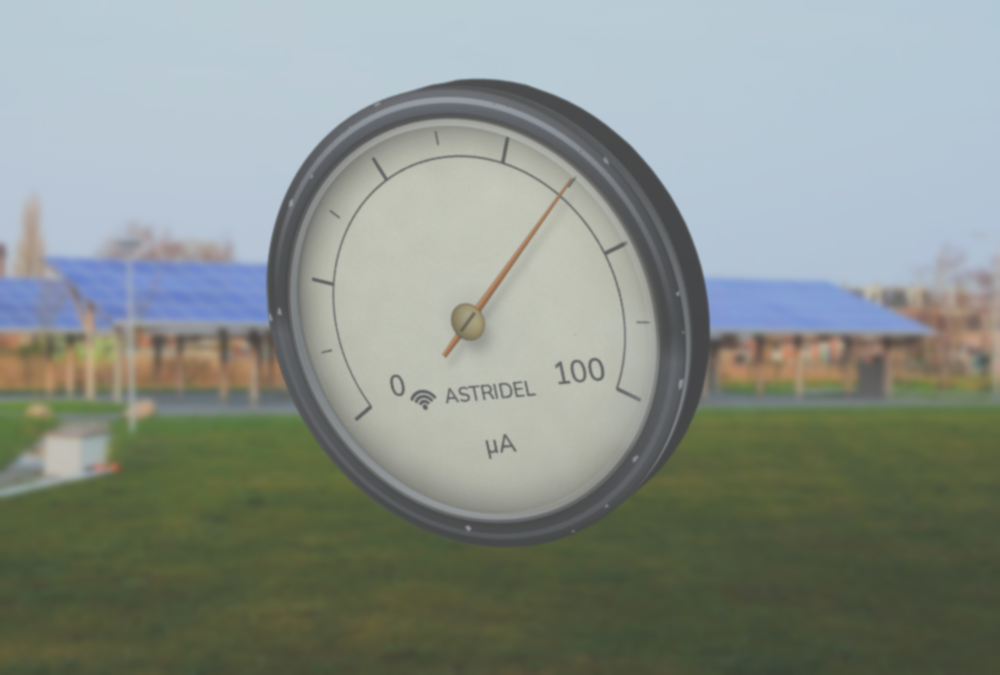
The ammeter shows 70 (µA)
